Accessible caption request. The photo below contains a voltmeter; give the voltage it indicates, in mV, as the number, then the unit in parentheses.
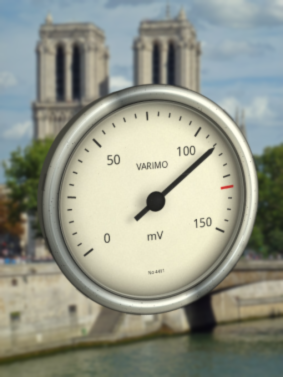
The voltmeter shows 110 (mV)
